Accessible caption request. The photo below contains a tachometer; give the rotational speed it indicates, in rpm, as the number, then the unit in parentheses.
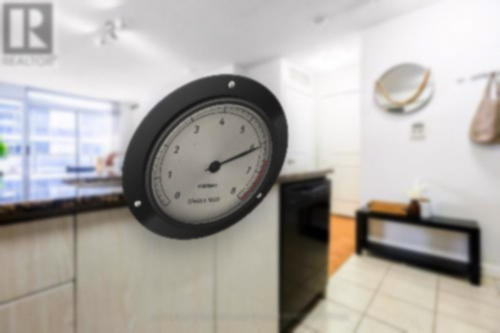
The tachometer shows 6000 (rpm)
